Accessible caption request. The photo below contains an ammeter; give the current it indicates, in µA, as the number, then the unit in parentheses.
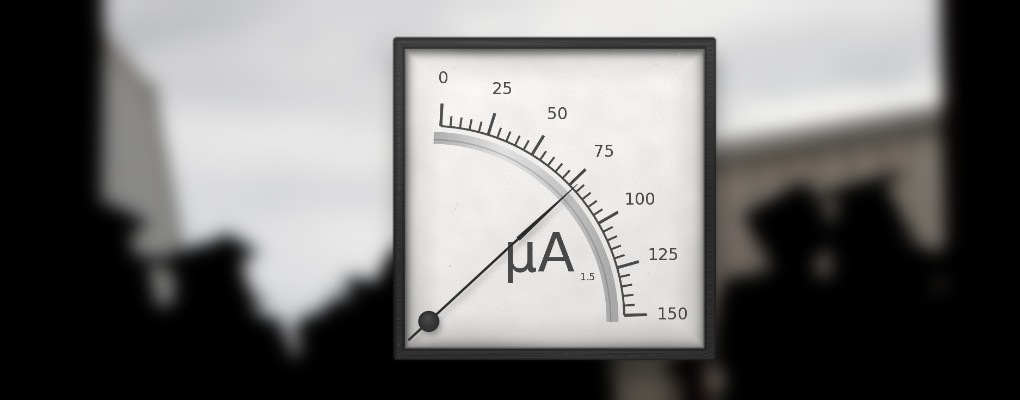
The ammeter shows 77.5 (µA)
